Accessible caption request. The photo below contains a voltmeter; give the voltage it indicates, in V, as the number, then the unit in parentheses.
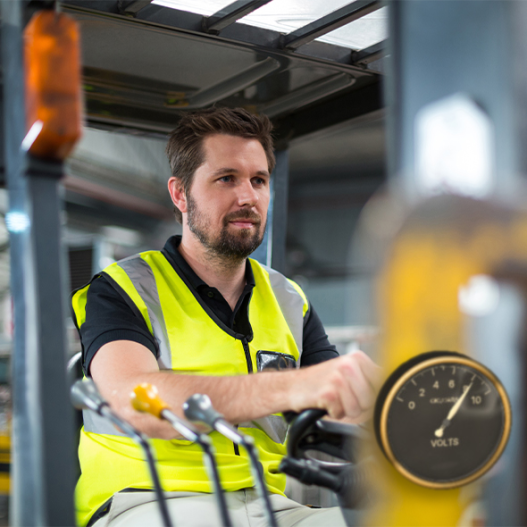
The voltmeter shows 8 (V)
